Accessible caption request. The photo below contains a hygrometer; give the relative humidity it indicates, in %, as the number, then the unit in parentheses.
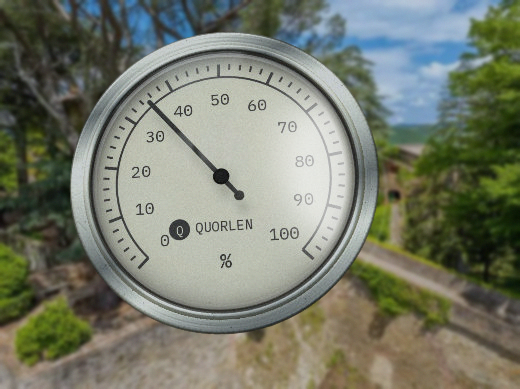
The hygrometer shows 35 (%)
